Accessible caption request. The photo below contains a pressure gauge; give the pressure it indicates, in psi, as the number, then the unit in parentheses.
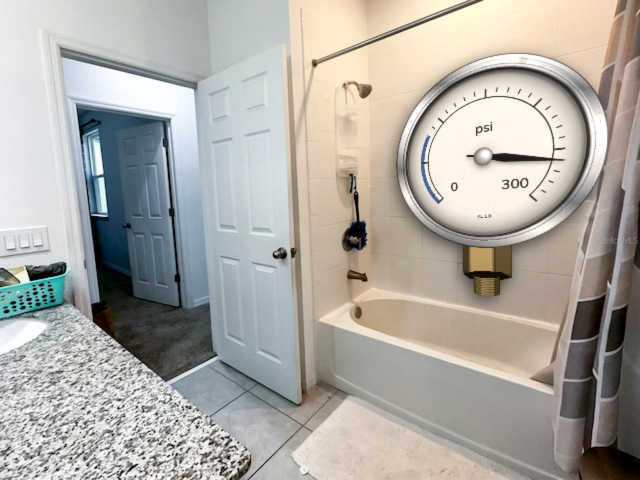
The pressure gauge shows 260 (psi)
